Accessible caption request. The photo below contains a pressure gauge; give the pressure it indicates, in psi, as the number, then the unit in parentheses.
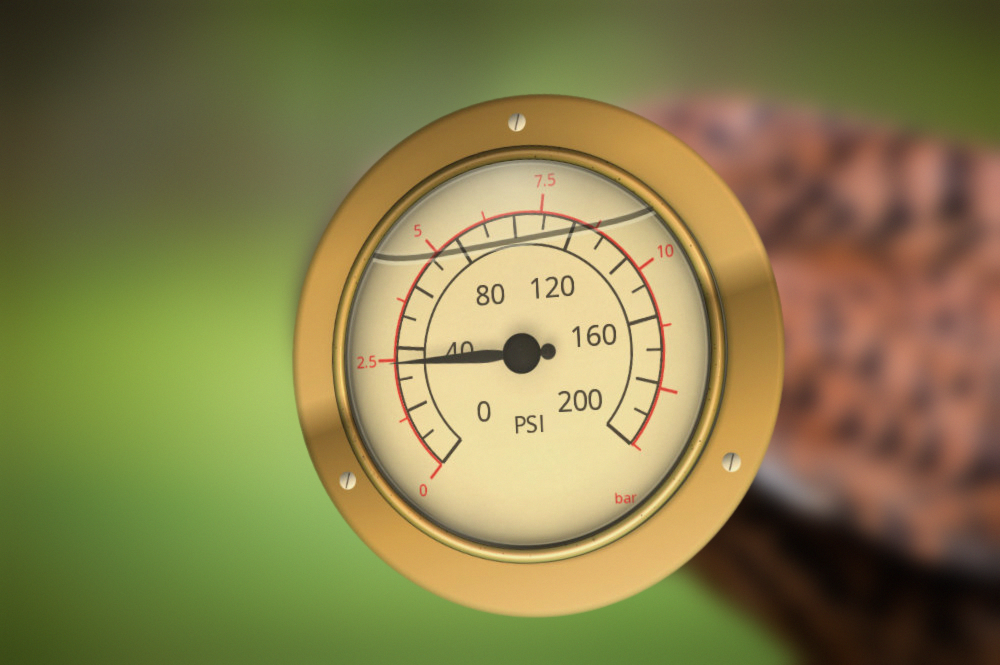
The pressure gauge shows 35 (psi)
